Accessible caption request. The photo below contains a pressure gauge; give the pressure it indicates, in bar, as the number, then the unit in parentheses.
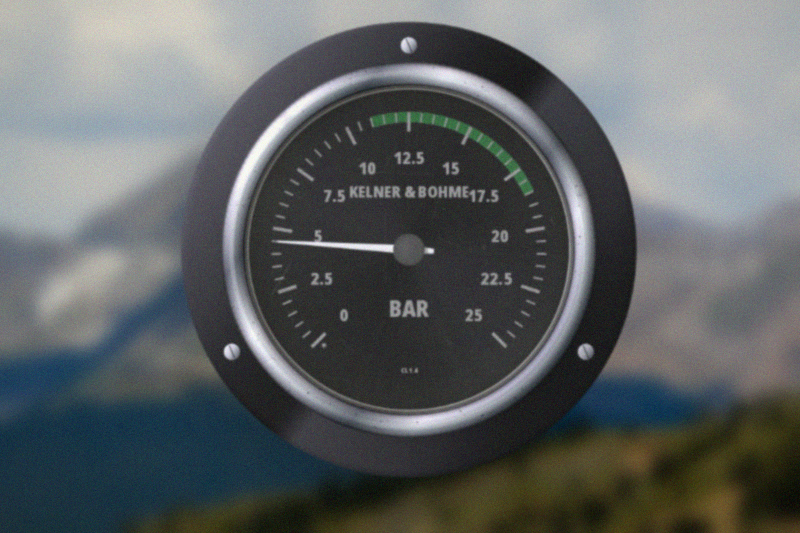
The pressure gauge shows 4.5 (bar)
